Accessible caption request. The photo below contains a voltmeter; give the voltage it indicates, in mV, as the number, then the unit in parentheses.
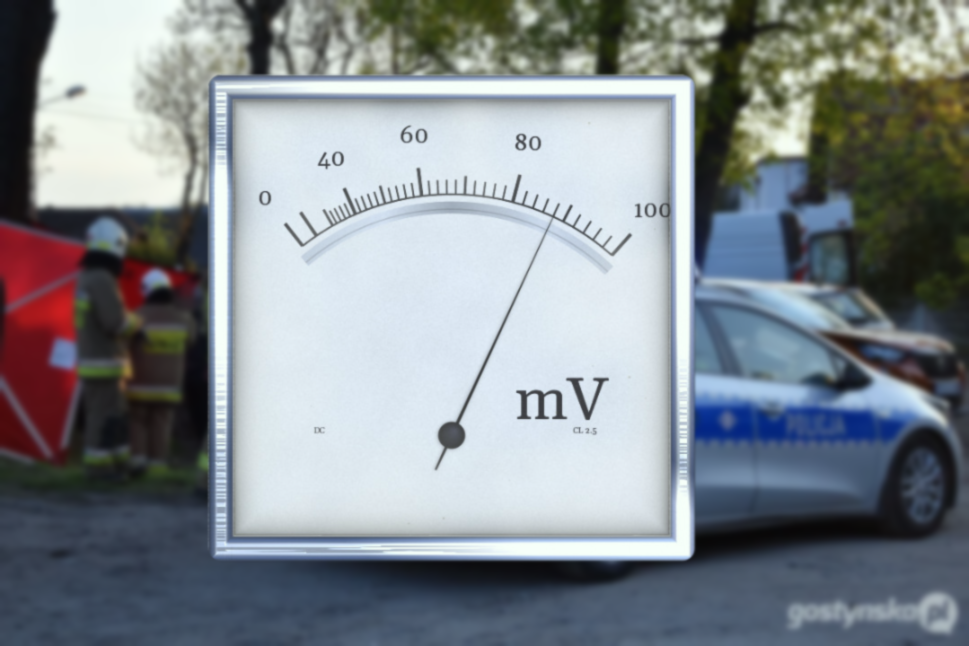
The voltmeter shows 88 (mV)
